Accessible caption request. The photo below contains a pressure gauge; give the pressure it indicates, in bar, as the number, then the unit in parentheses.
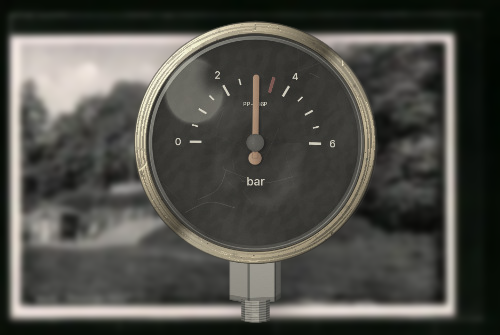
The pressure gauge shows 3 (bar)
